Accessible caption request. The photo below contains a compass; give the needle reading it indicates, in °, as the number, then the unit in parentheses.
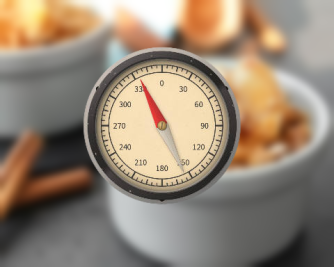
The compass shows 335 (°)
